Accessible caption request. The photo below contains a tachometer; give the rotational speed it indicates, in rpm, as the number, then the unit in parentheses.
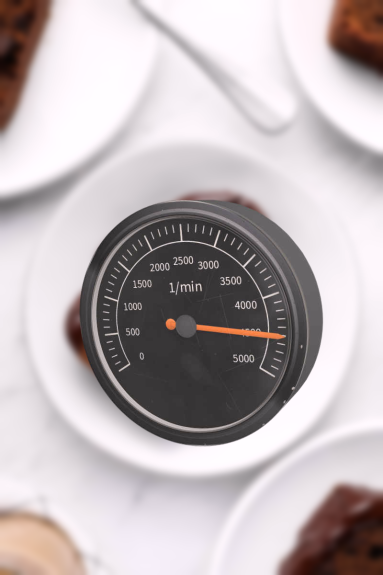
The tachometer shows 4500 (rpm)
